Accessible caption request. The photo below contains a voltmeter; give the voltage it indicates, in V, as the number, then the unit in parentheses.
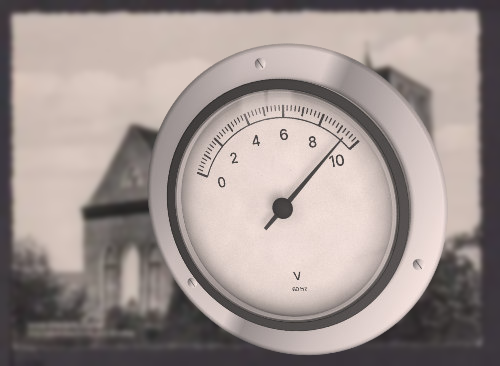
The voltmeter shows 9.4 (V)
